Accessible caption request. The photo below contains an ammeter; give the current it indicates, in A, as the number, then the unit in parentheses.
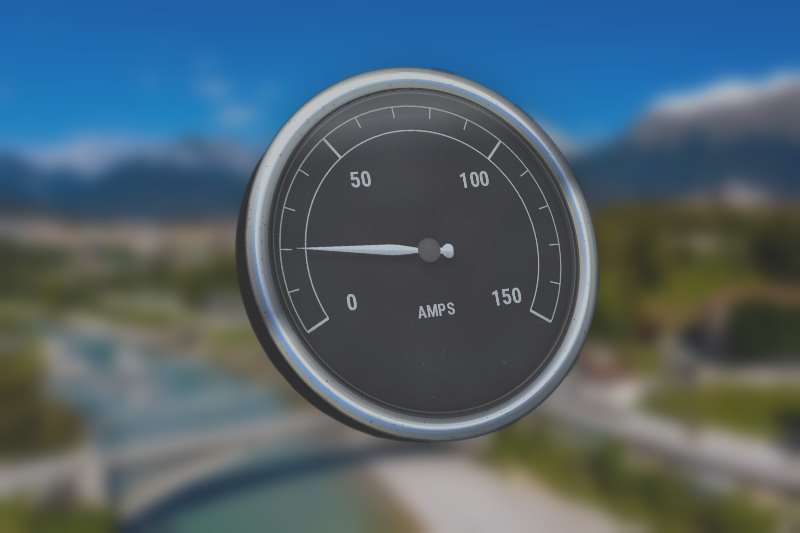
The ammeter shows 20 (A)
